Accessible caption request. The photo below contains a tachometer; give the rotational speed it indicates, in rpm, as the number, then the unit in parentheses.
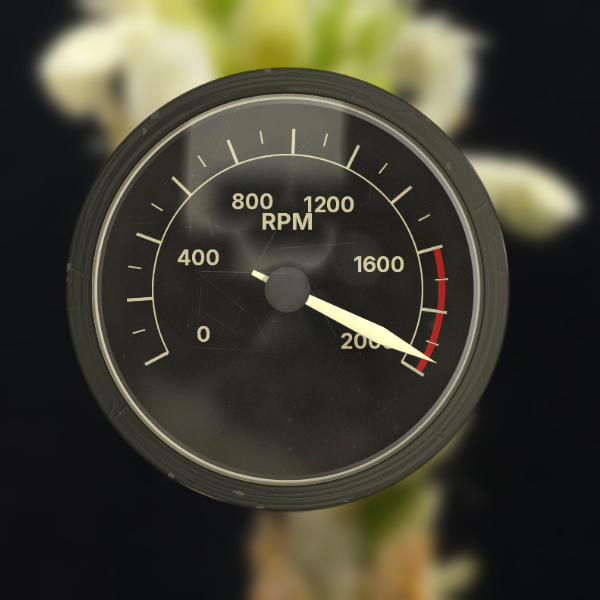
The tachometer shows 1950 (rpm)
